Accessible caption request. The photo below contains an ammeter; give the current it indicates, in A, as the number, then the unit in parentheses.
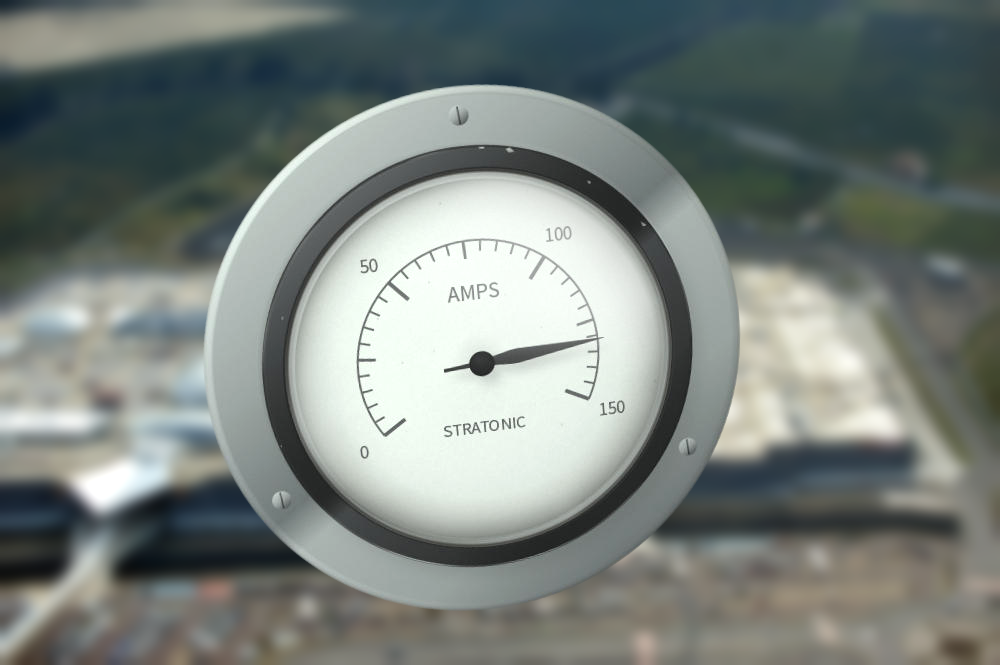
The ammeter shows 130 (A)
